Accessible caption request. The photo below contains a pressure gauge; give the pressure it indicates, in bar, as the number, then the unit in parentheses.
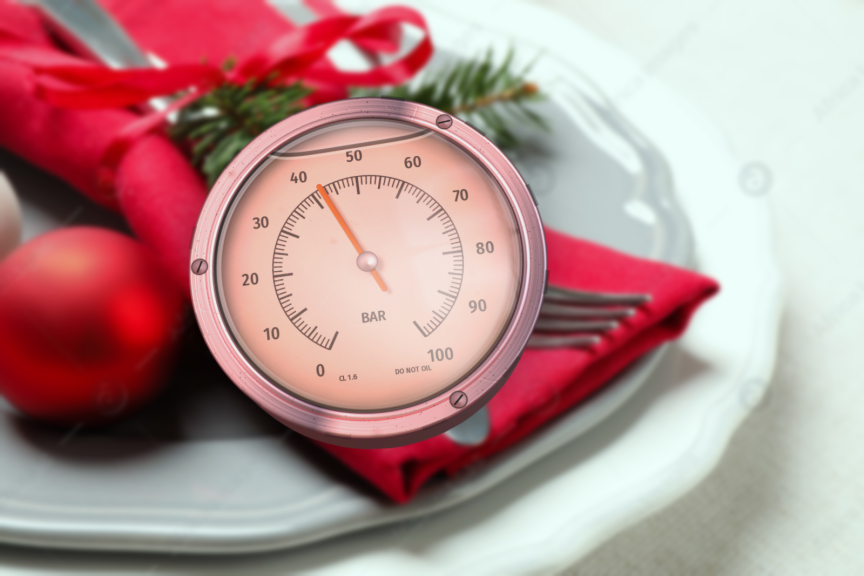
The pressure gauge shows 42 (bar)
